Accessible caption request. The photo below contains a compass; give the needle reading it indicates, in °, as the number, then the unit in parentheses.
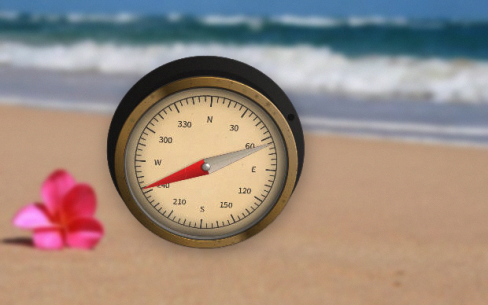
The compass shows 245 (°)
